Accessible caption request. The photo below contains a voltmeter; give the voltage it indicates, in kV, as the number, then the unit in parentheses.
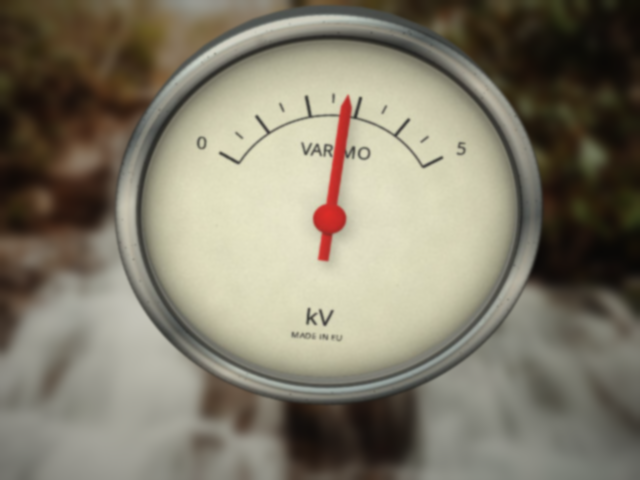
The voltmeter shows 2.75 (kV)
